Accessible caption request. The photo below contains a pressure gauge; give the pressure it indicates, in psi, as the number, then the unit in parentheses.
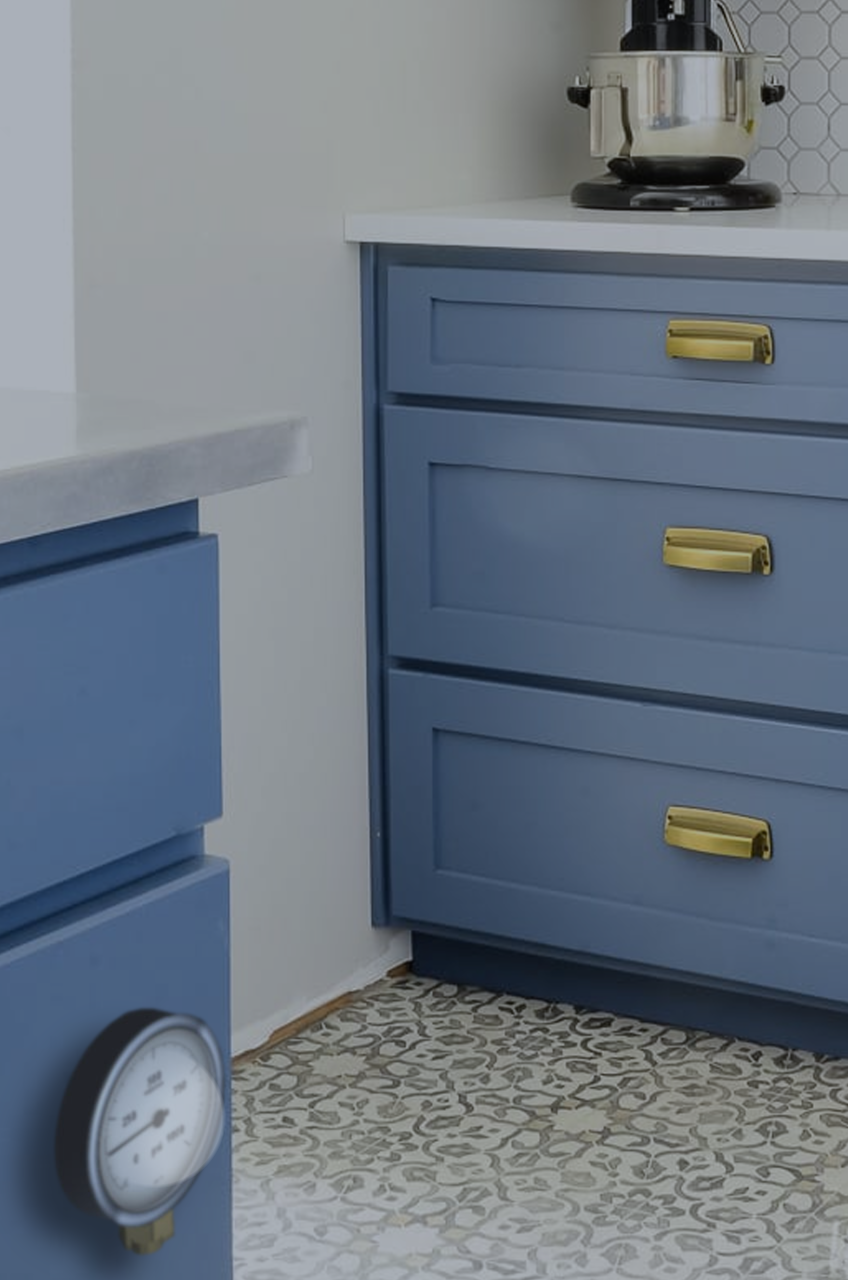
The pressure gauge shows 150 (psi)
